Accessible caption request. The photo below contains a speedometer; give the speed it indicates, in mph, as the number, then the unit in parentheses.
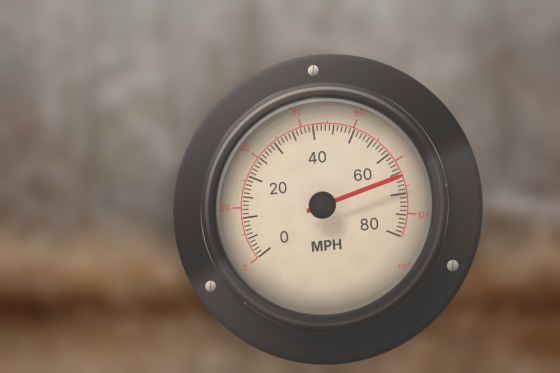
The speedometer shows 66 (mph)
